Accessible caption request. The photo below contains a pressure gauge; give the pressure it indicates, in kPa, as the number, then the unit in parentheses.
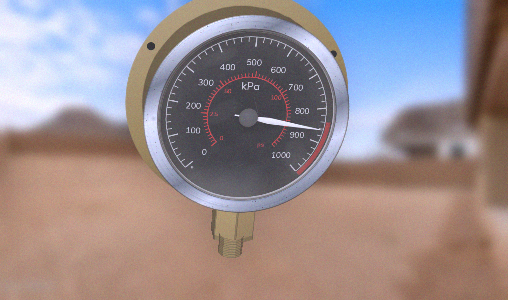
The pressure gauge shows 860 (kPa)
